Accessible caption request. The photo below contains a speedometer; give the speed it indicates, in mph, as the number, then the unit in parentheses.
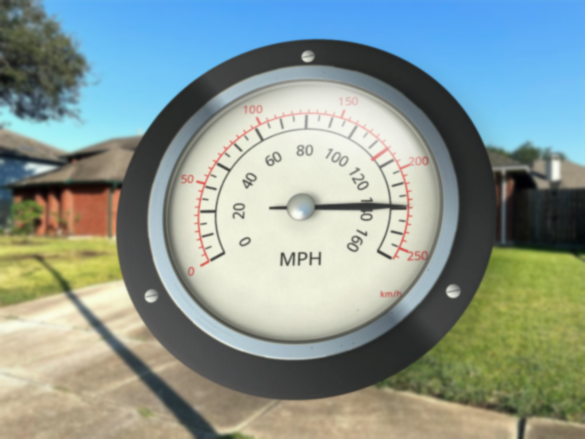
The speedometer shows 140 (mph)
